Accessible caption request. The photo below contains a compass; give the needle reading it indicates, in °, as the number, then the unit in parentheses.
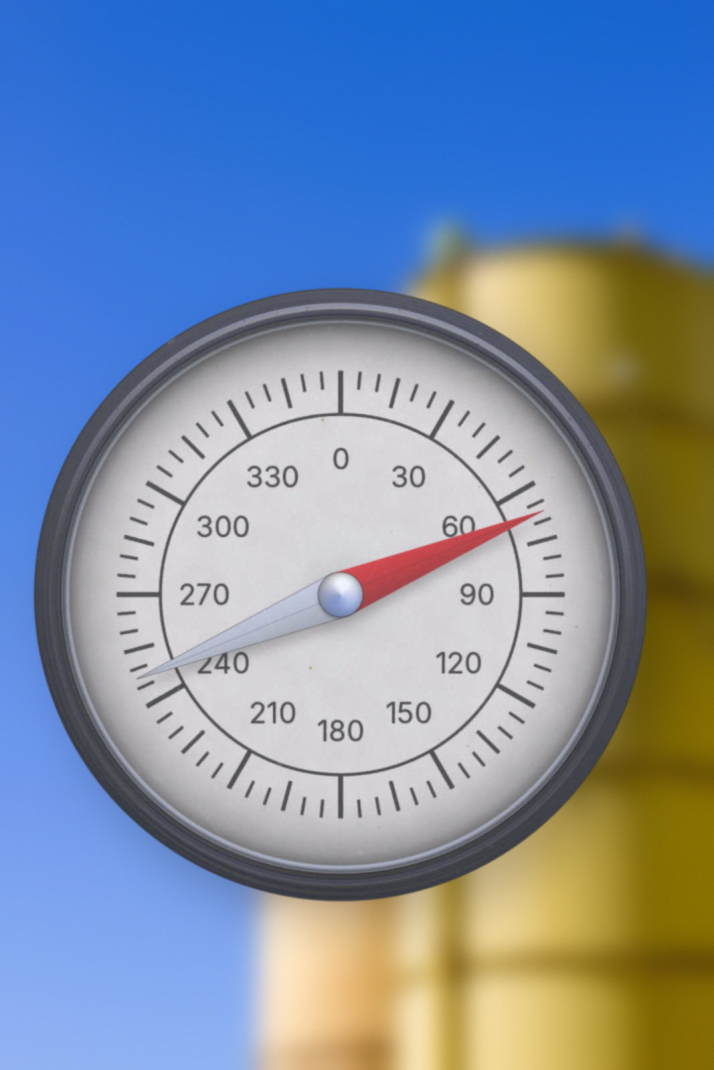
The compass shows 67.5 (°)
